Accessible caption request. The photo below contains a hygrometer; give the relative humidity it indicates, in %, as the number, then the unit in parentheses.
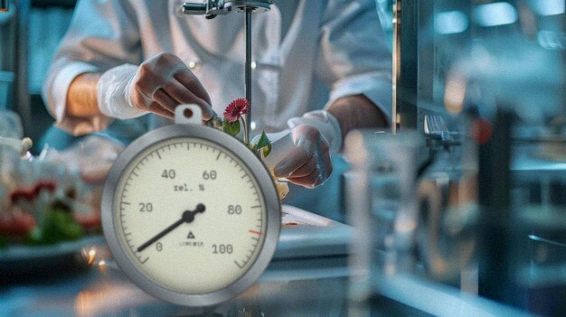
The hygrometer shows 4 (%)
